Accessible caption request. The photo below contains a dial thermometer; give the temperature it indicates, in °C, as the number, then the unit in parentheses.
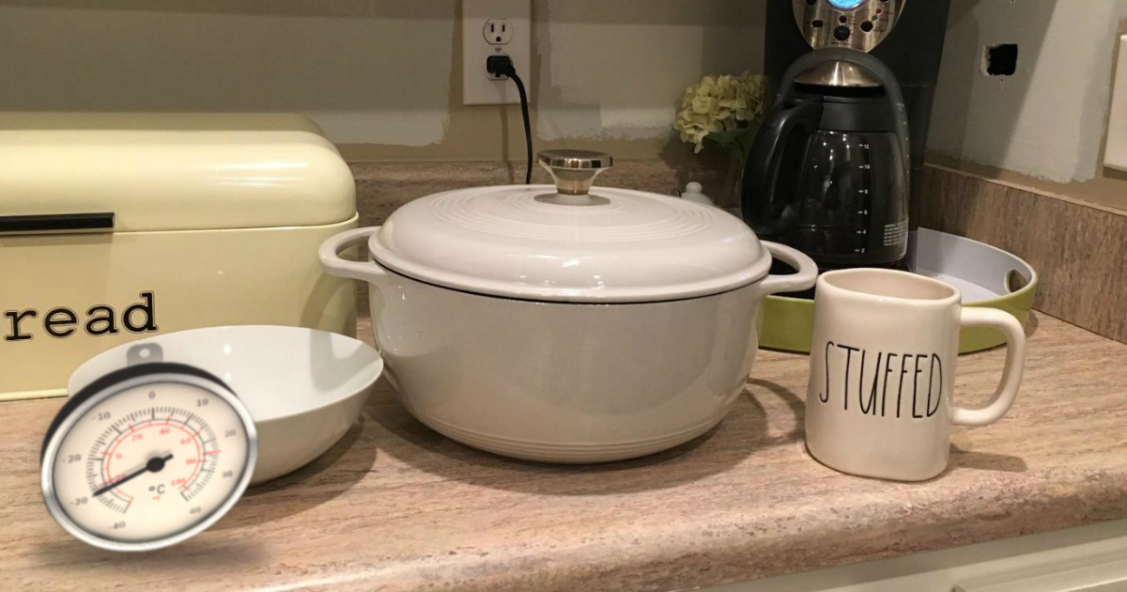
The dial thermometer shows -30 (°C)
